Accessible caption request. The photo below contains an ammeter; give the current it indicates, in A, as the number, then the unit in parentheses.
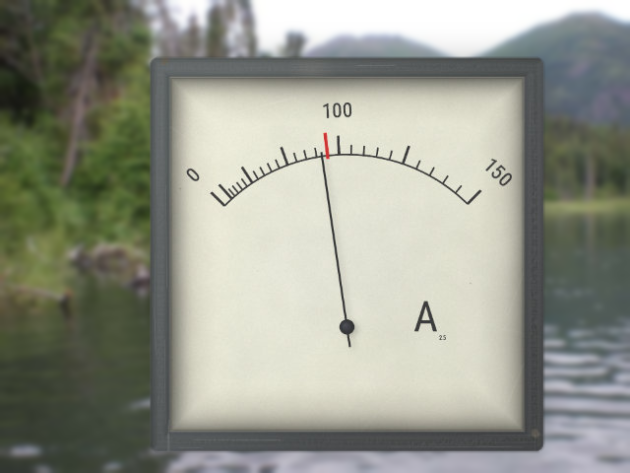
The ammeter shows 92.5 (A)
